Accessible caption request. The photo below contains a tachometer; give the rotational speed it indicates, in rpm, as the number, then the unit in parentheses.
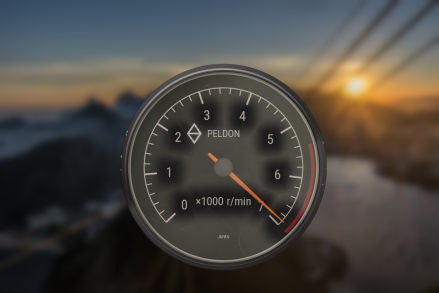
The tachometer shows 6900 (rpm)
